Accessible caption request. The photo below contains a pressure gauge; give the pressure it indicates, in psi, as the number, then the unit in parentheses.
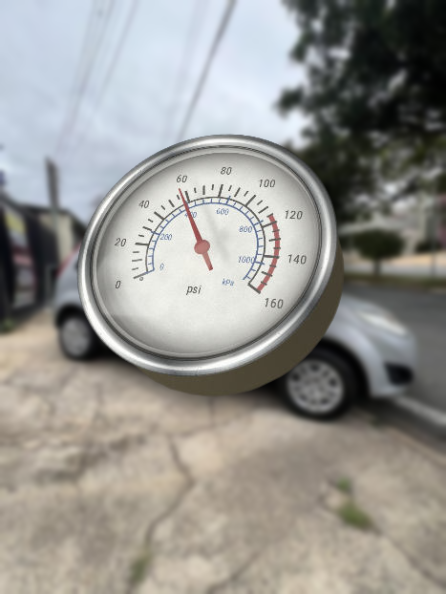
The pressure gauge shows 57.5 (psi)
